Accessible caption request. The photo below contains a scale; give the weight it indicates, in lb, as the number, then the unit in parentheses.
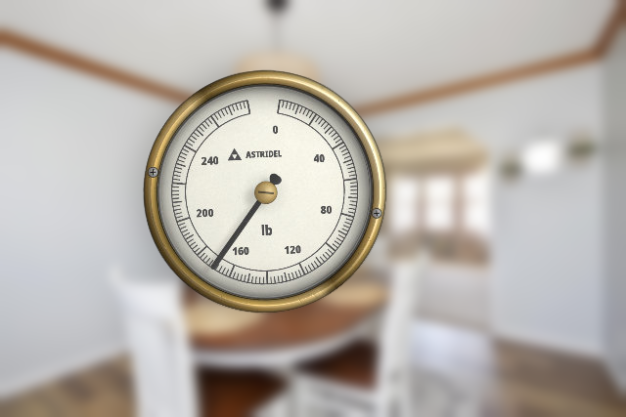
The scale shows 170 (lb)
